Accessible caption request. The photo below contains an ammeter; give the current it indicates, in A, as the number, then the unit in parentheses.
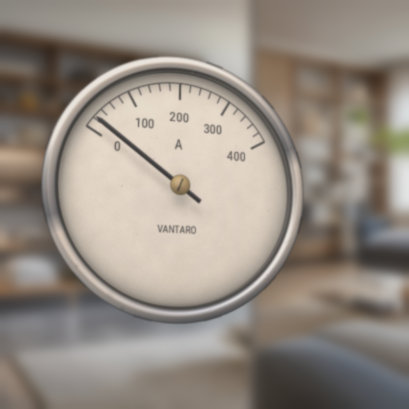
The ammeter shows 20 (A)
